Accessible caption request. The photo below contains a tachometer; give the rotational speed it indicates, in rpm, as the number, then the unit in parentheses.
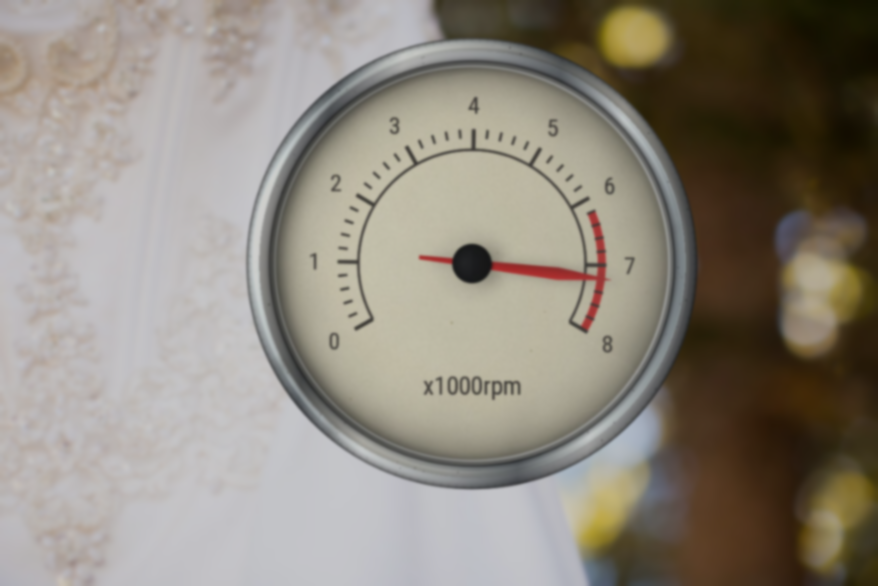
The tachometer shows 7200 (rpm)
